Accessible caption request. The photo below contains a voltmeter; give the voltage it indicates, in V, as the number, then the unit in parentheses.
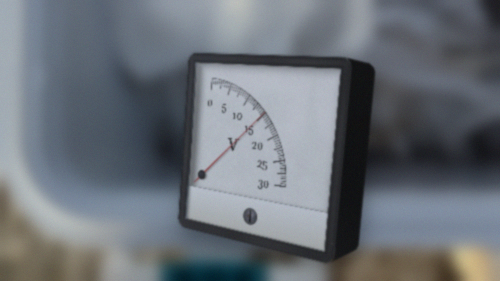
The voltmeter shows 15 (V)
